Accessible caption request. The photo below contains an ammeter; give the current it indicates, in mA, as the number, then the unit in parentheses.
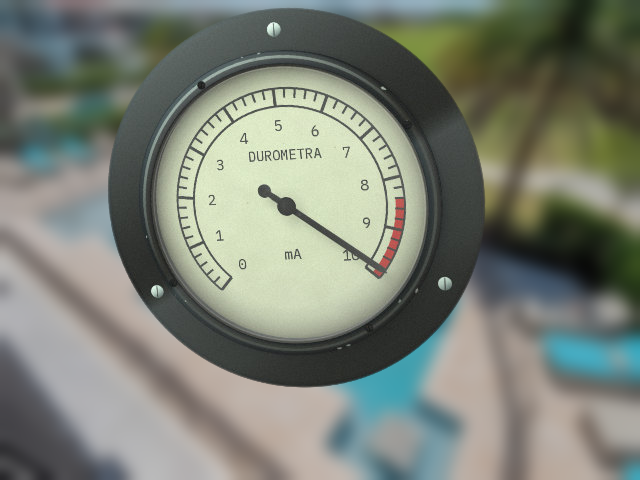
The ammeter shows 9.8 (mA)
